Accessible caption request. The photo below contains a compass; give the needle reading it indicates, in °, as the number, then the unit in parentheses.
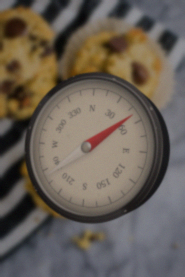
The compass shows 52.5 (°)
